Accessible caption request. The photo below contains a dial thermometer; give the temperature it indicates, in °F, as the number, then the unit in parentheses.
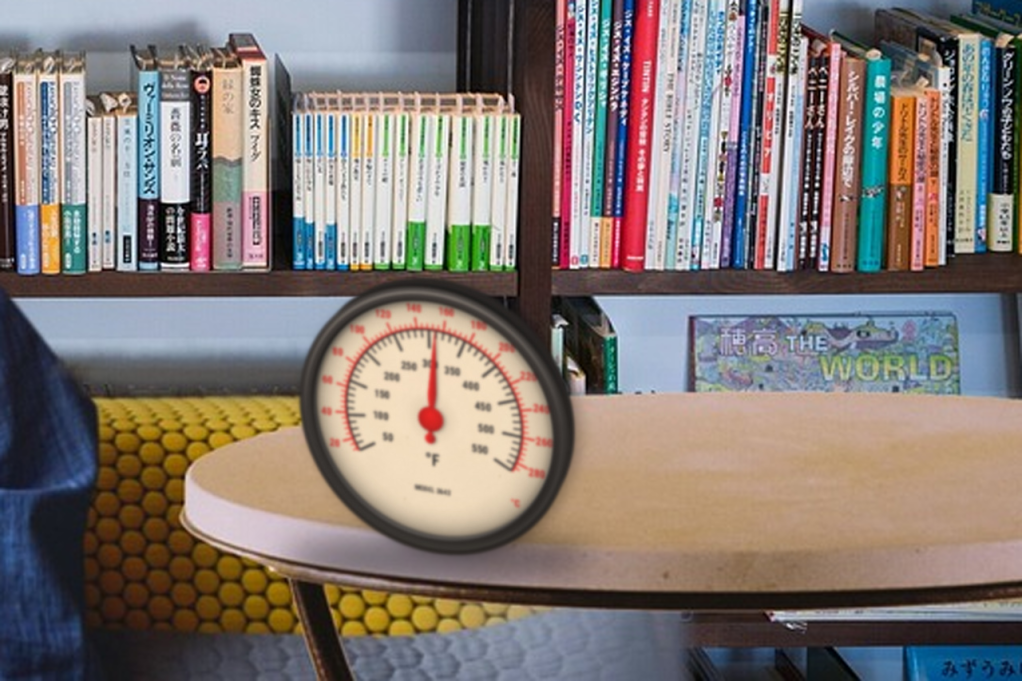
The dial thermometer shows 310 (°F)
